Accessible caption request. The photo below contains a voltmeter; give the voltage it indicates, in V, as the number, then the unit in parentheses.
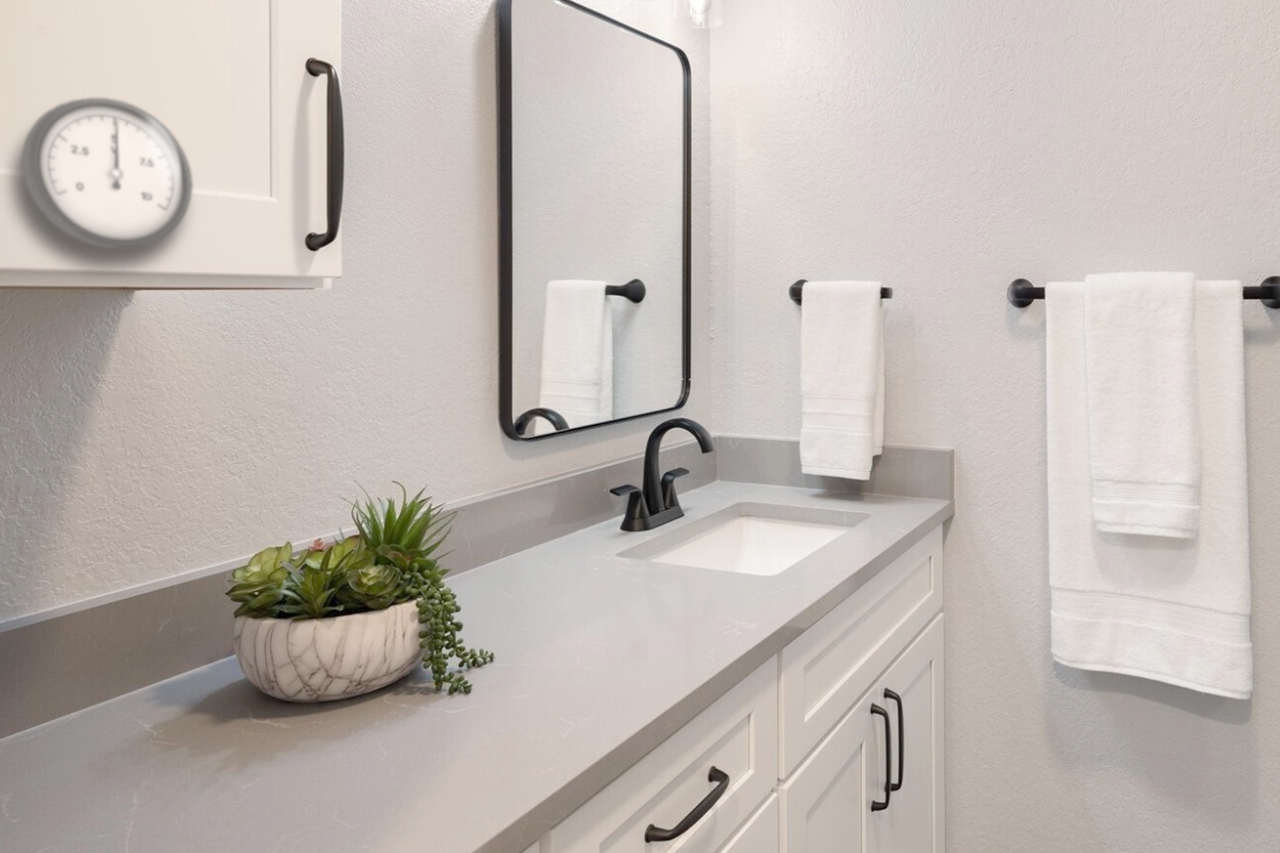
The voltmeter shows 5 (V)
